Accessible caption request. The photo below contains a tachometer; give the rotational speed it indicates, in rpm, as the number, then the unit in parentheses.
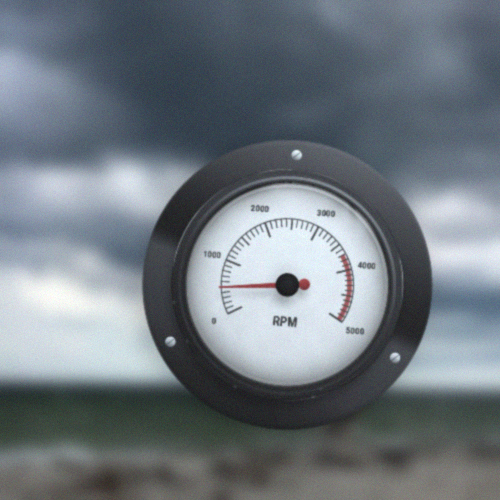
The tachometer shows 500 (rpm)
